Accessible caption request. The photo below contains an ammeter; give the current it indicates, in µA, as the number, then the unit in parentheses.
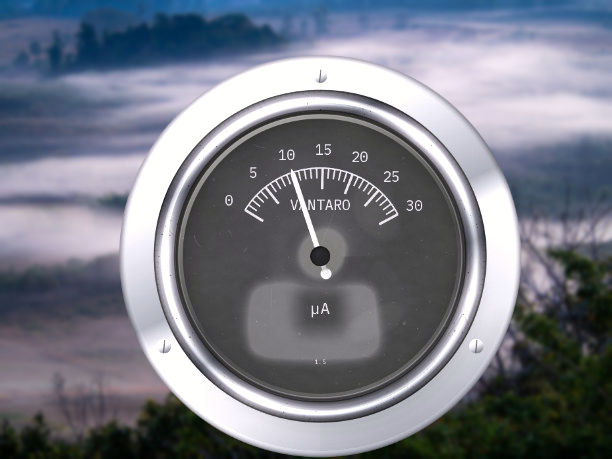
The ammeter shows 10 (µA)
